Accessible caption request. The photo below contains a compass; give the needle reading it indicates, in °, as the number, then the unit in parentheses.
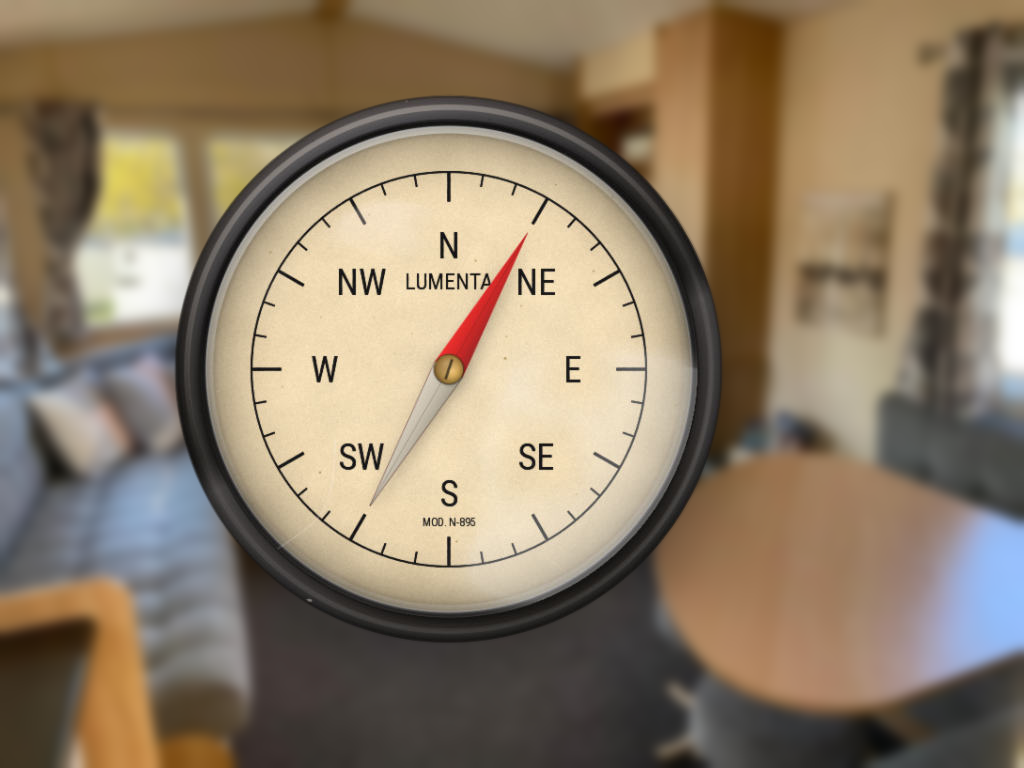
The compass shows 30 (°)
